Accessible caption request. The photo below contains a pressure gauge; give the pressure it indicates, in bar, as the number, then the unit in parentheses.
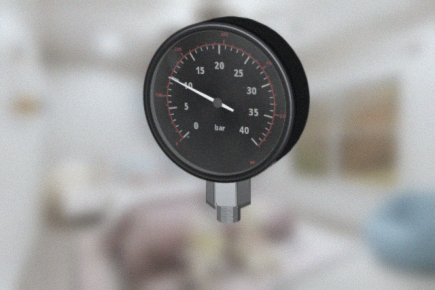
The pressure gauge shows 10 (bar)
